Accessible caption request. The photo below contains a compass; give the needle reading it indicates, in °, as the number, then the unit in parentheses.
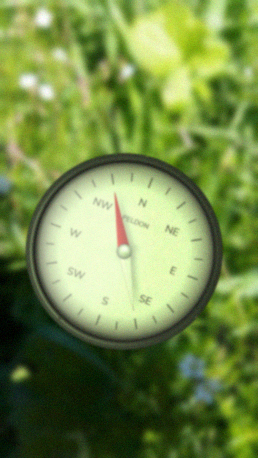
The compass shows 330 (°)
